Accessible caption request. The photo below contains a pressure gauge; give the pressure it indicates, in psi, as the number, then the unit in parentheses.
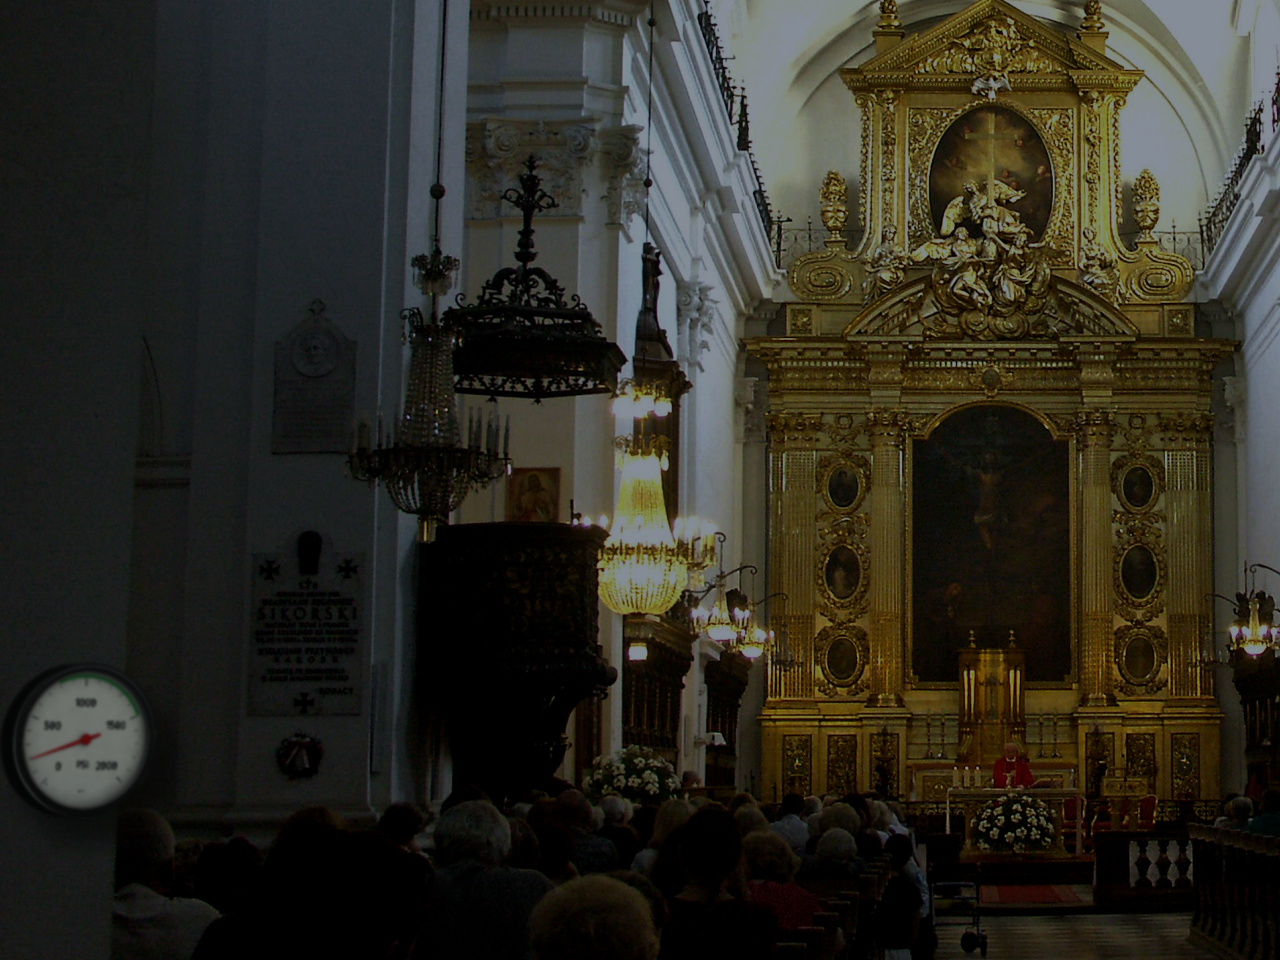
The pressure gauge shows 200 (psi)
